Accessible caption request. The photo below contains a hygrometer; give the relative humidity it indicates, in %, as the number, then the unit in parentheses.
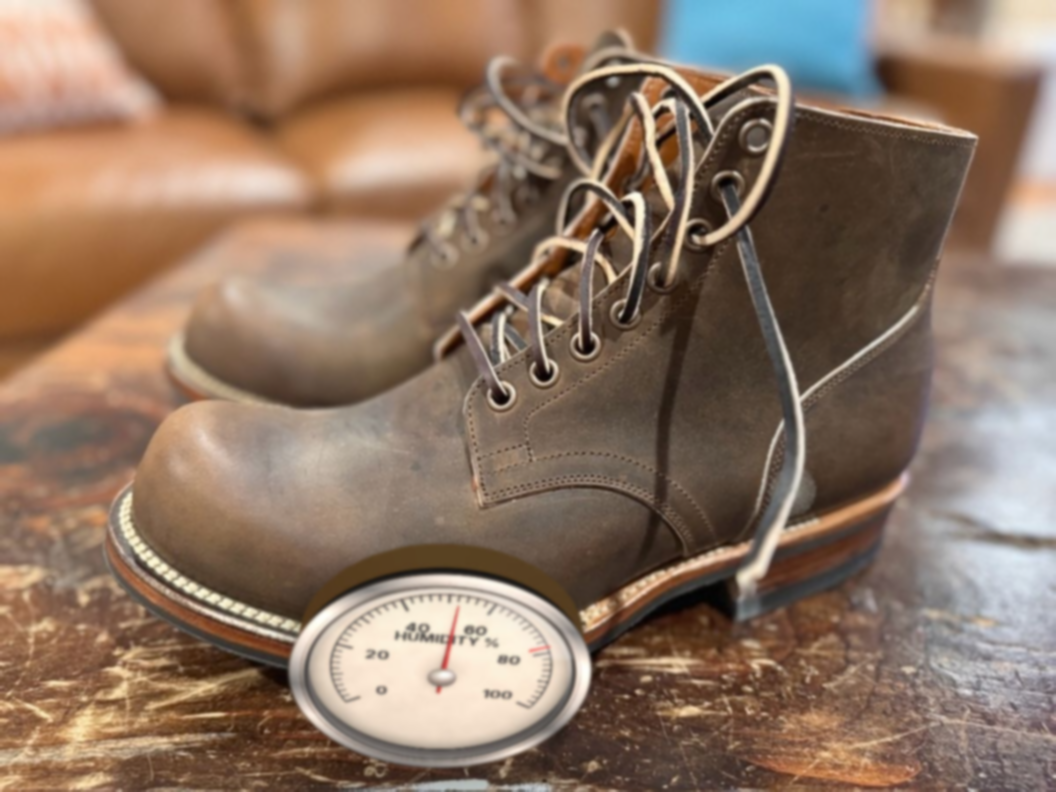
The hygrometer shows 52 (%)
